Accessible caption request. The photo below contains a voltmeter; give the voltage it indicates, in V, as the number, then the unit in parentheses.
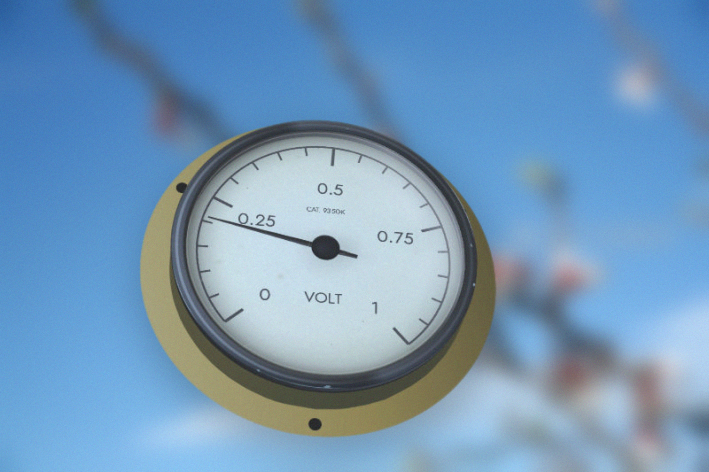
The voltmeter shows 0.2 (V)
